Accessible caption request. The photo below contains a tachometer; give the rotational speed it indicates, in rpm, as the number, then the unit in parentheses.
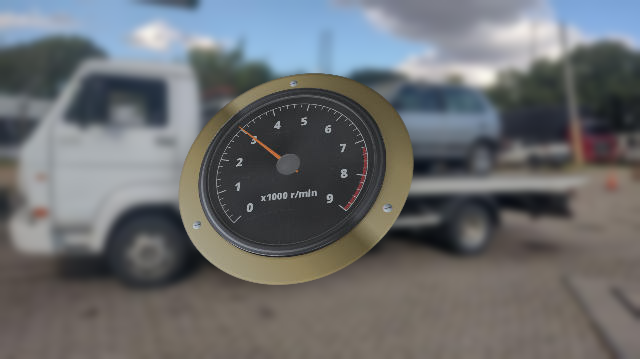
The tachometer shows 3000 (rpm)
